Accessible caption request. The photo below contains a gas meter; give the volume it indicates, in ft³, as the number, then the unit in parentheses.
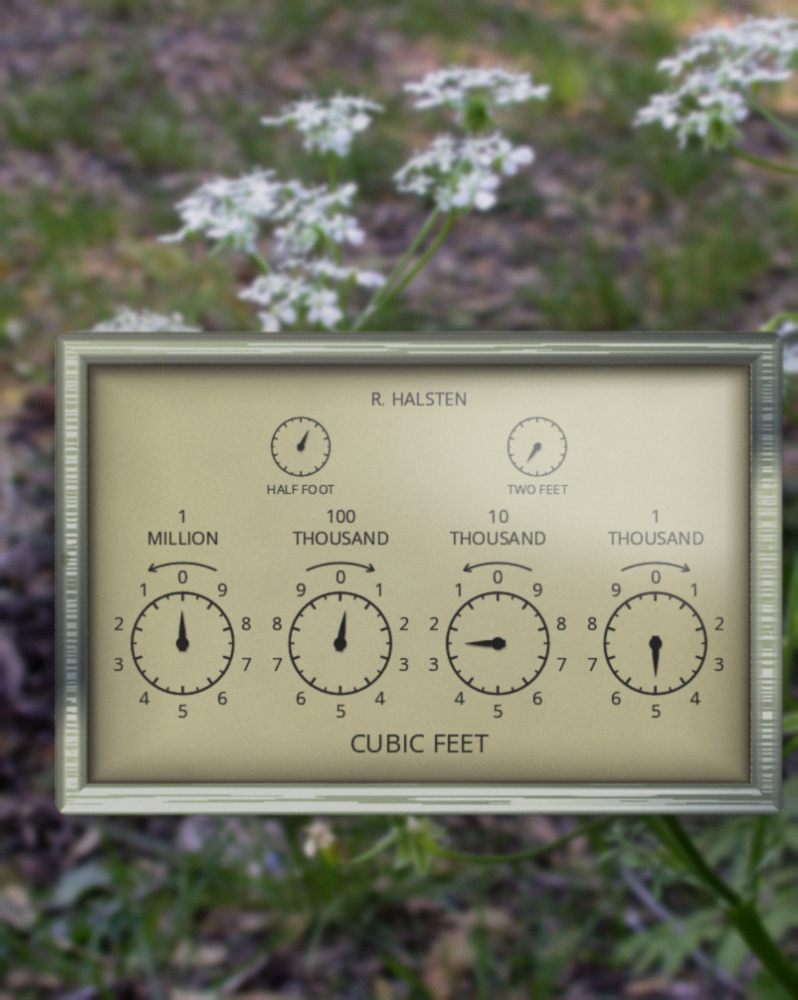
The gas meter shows 2500 (ft³)
